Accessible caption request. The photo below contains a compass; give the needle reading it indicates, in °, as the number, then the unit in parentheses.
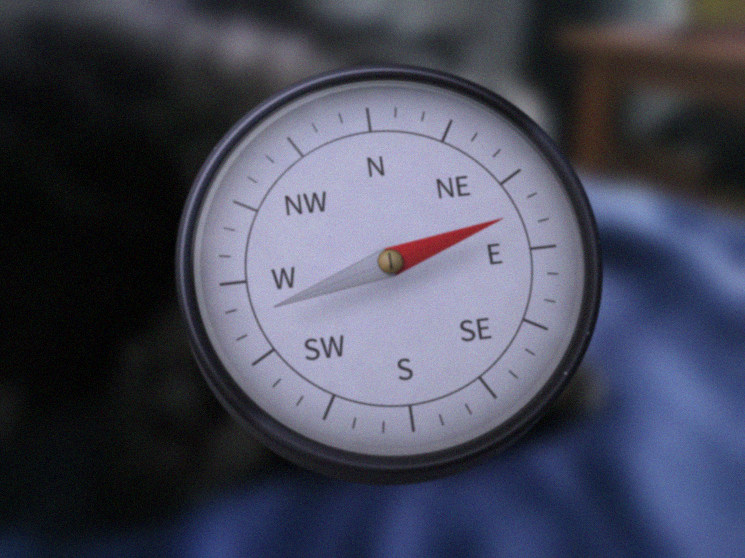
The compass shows 75 (°)
